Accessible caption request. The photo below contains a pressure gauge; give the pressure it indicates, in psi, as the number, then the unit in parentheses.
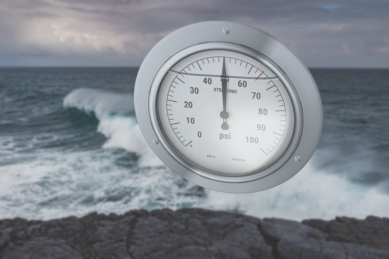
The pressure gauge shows 50 (psi)
